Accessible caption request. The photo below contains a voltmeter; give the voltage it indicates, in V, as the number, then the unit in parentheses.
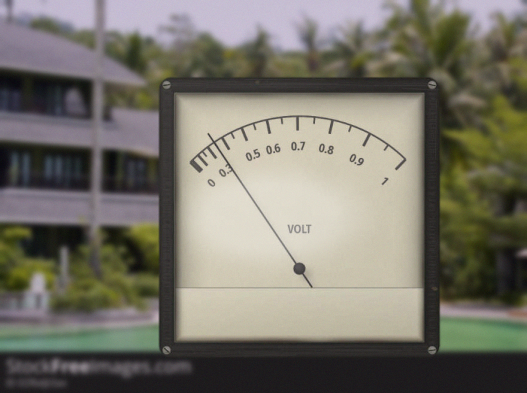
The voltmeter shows 0.35 (V)
